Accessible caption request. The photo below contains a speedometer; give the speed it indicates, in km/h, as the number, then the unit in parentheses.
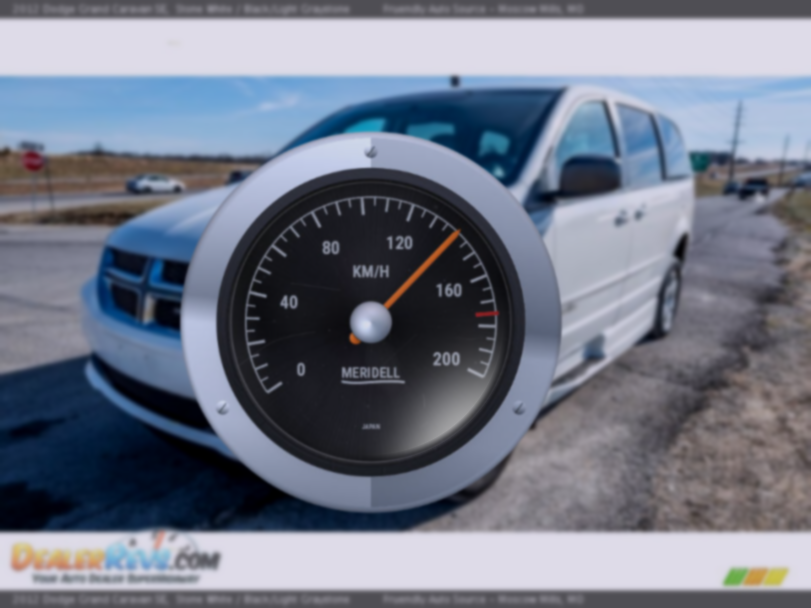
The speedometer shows 140 (km/h)
